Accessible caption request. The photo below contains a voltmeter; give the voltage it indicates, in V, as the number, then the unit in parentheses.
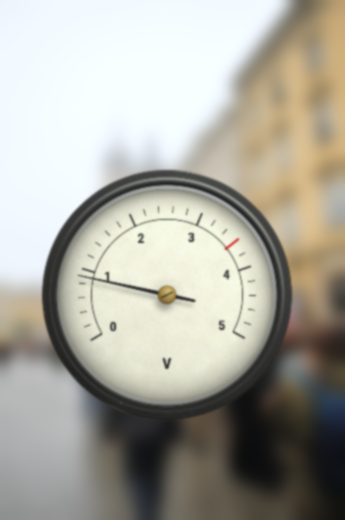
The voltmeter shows 0.9 (V)
